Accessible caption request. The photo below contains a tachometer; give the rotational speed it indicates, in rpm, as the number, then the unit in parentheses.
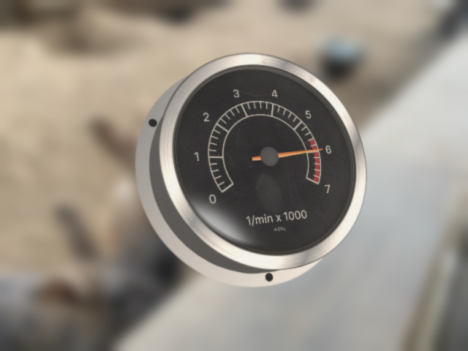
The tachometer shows 6000 (rpm)
